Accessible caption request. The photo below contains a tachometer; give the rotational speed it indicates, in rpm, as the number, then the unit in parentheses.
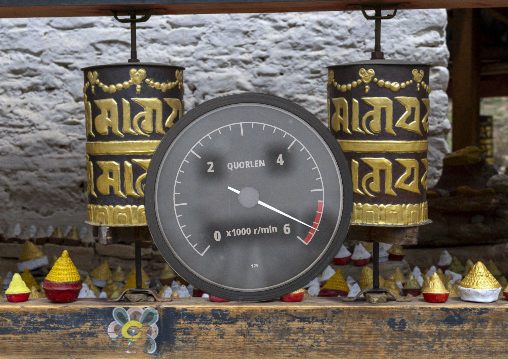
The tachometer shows 5700 (rpm)
